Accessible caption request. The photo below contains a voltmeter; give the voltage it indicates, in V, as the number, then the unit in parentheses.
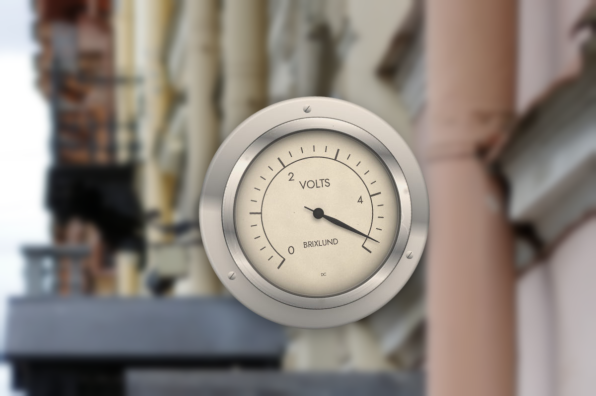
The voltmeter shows 4.8 (V)
